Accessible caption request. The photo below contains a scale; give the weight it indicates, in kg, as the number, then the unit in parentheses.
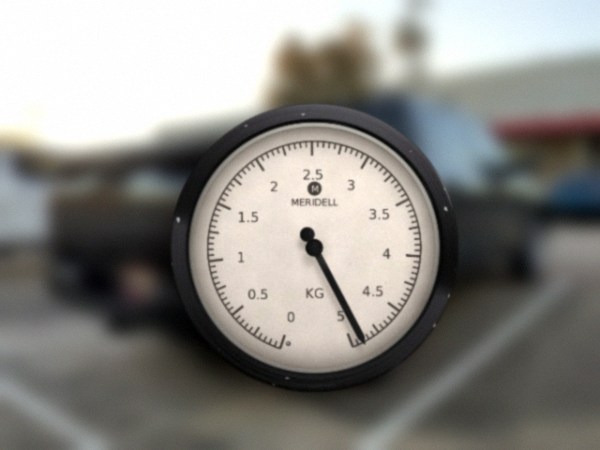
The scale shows 4.9 (kg)
